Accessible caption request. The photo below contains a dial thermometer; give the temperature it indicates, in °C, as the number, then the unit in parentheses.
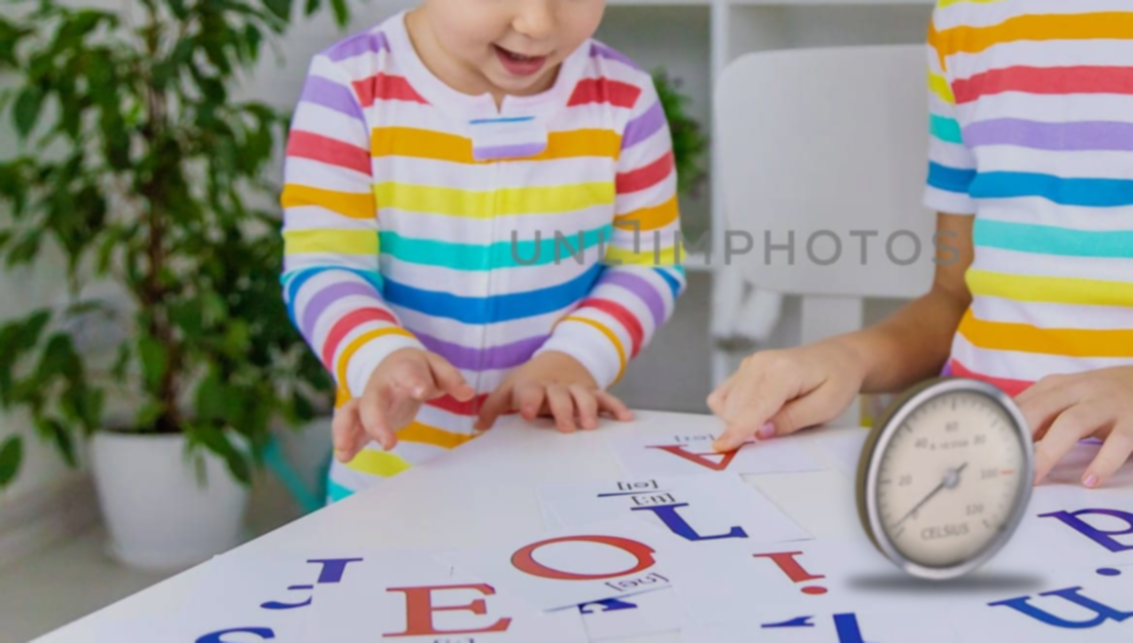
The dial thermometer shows 4 (°C)
